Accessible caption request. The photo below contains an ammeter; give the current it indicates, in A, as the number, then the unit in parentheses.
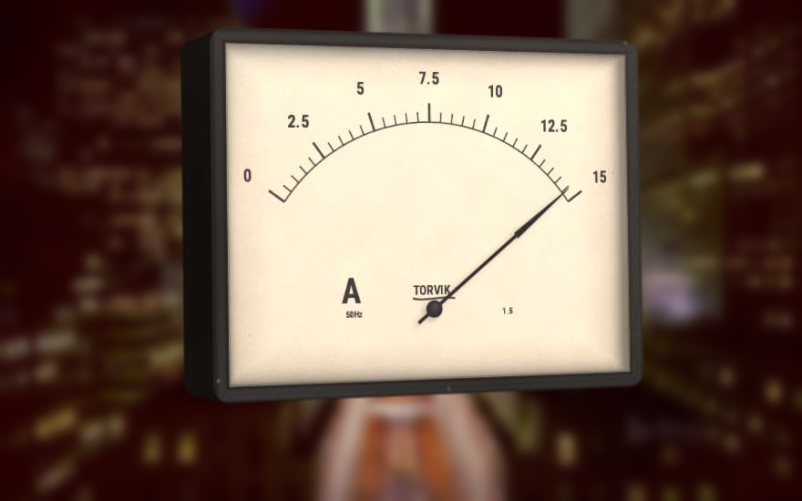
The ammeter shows 14.5 (A)
